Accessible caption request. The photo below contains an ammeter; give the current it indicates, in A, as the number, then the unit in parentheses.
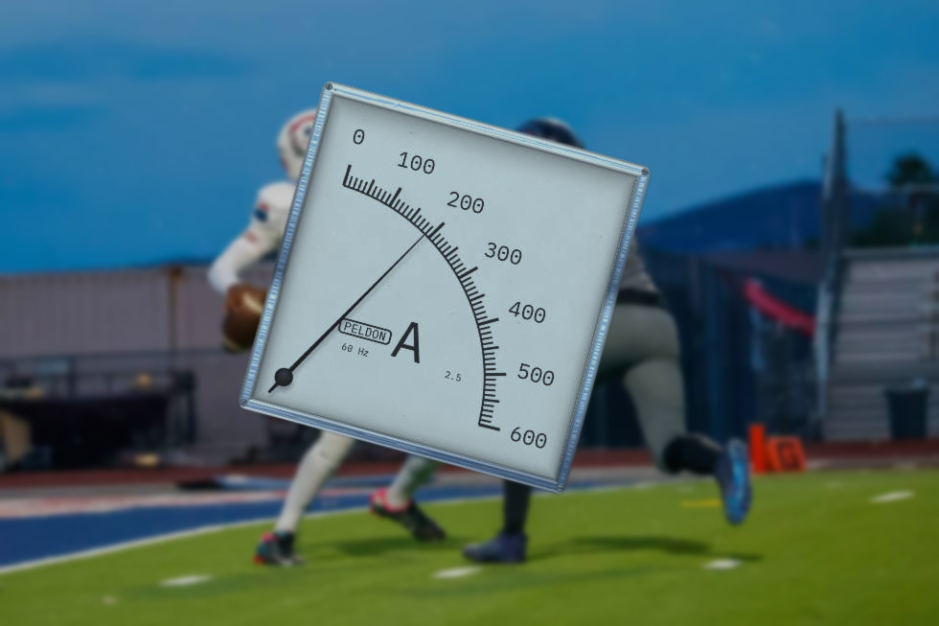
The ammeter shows 190 (A)
